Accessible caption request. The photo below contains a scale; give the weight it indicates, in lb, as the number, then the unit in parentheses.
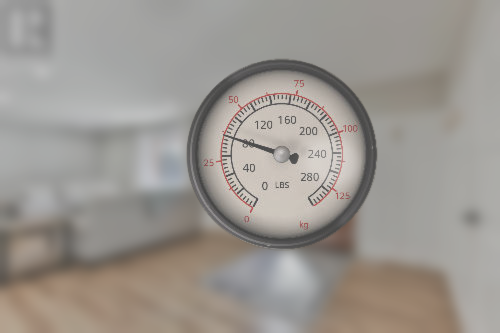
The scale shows 80 (lb)
